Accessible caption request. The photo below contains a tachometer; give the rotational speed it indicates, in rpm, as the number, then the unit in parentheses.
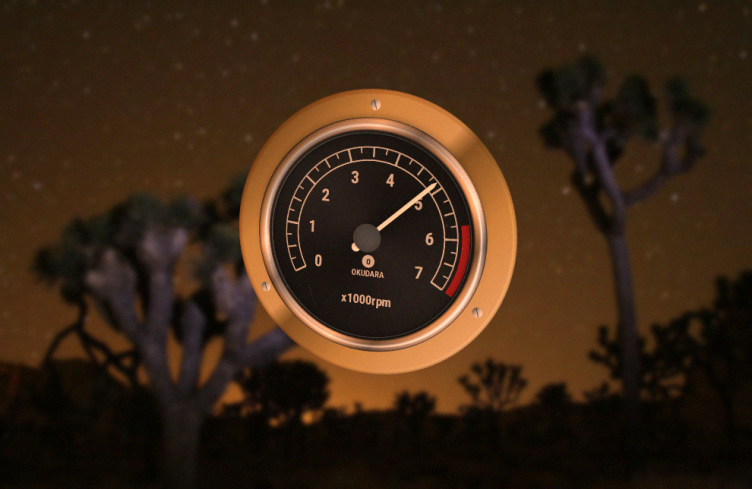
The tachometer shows 4875 (rpm)
